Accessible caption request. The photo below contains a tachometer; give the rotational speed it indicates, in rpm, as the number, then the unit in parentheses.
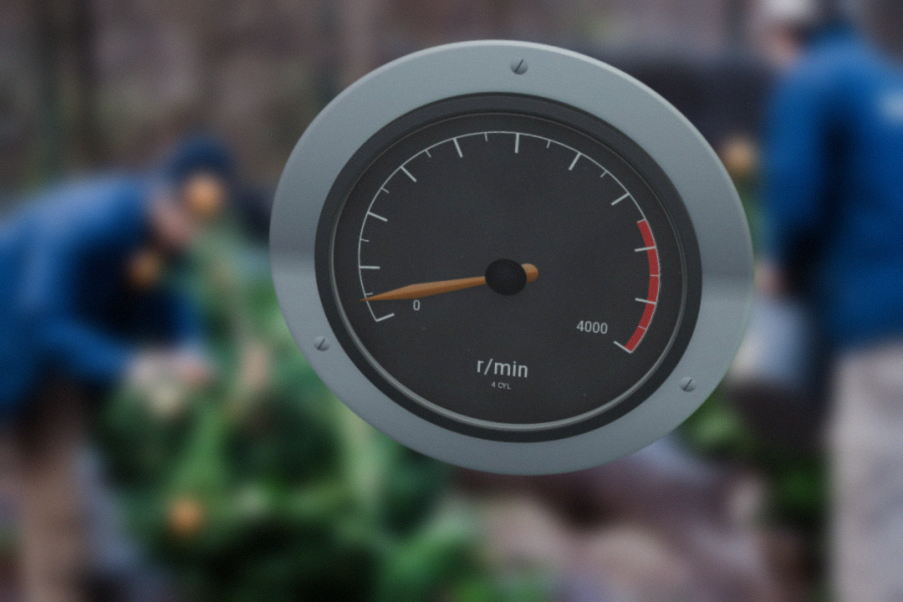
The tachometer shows 200 (rpm)
